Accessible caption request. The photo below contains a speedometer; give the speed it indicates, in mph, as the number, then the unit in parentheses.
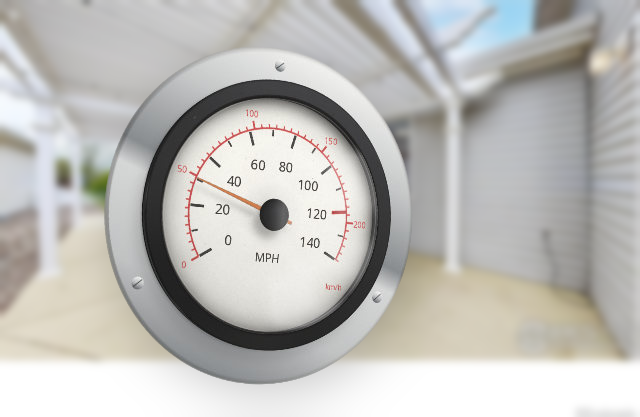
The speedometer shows 30 (mph)
